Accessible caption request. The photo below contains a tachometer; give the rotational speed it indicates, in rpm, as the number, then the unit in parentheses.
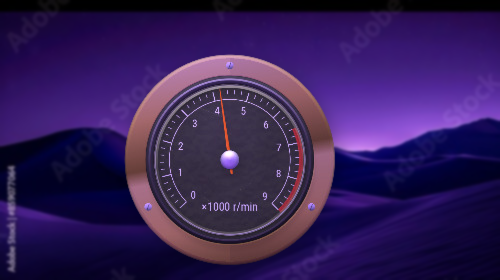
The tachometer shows 4200 (rpm)
